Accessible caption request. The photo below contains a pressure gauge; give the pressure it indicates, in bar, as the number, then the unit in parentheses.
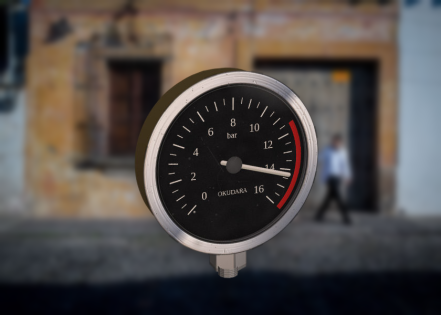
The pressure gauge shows 14.25 (bar)
